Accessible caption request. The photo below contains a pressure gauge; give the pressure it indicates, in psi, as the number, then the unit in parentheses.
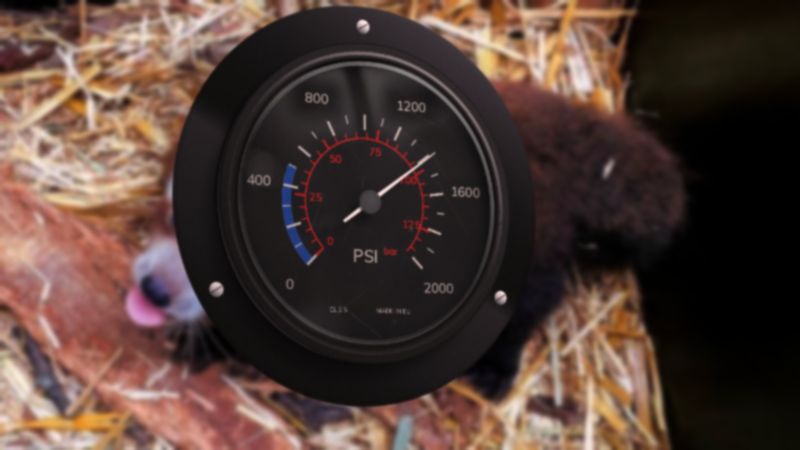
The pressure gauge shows 1400 (psi)
